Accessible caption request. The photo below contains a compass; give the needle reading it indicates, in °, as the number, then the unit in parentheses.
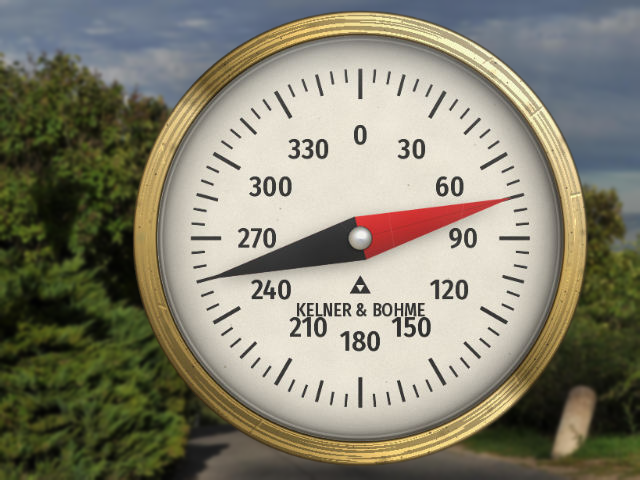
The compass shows 75 (°)
